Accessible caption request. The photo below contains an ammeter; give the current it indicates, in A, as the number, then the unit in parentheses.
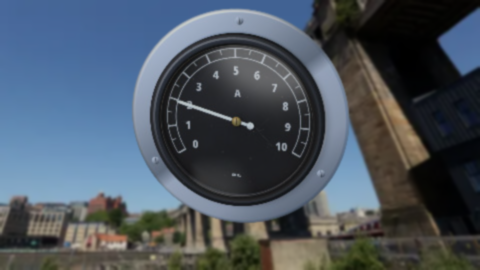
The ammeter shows 2 (A)
